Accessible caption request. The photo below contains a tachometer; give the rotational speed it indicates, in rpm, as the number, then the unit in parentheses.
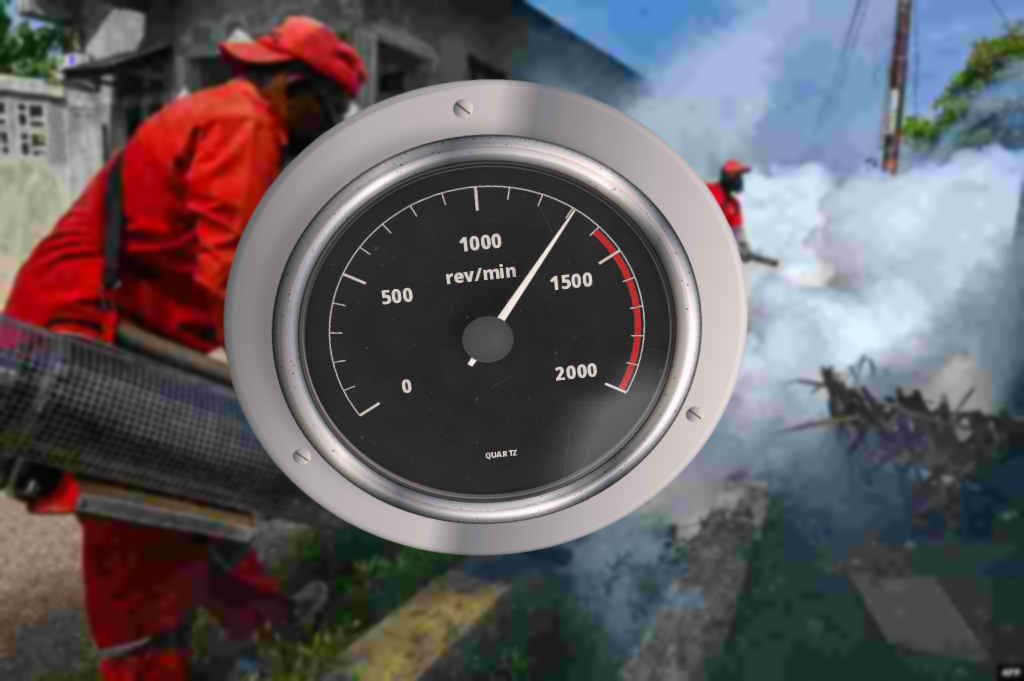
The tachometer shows 1300 (rpm)
